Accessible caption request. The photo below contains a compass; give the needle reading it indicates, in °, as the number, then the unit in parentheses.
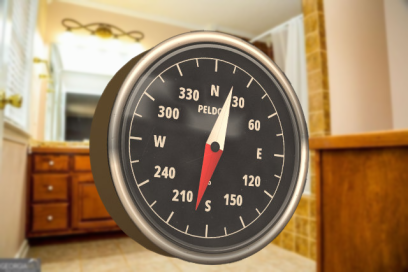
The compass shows 195 (°)
